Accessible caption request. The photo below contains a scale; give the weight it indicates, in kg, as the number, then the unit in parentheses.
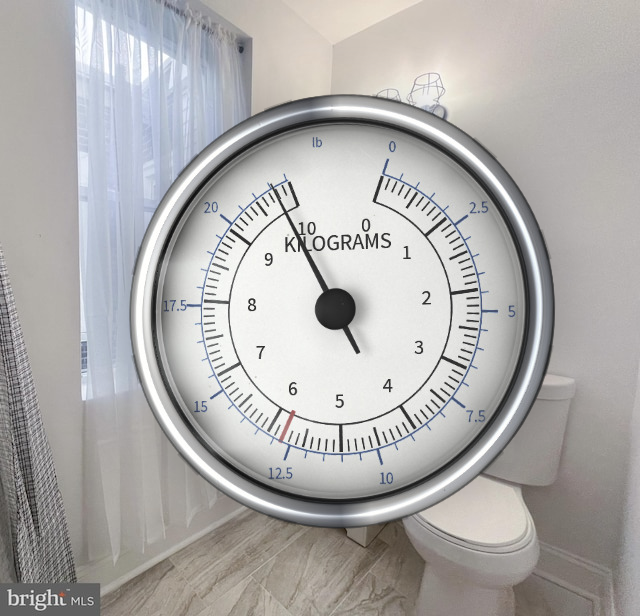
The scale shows 9.8 (kg)
